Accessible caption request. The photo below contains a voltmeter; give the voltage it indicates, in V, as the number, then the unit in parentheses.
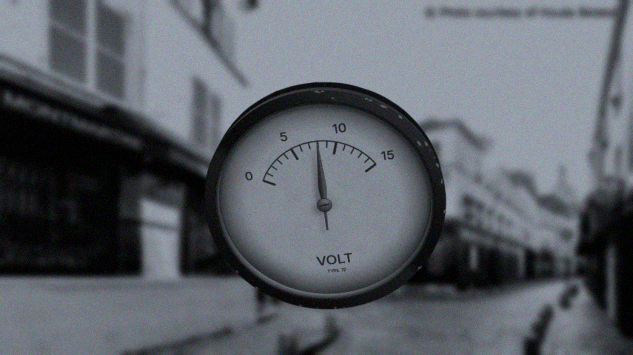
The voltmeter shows 8 (V)
